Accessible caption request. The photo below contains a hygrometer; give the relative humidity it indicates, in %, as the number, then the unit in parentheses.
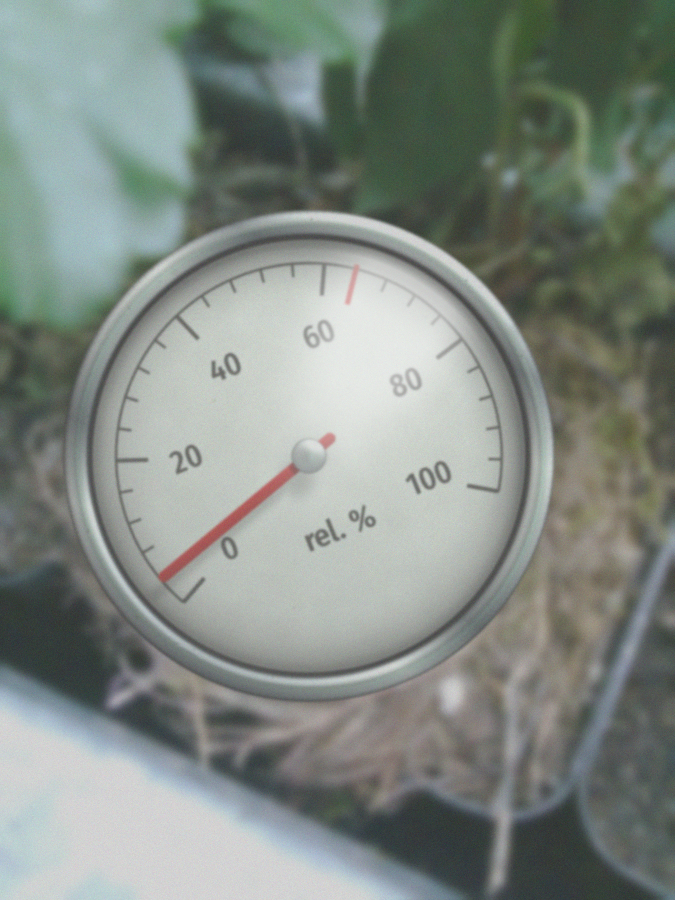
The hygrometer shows 4 (%)
